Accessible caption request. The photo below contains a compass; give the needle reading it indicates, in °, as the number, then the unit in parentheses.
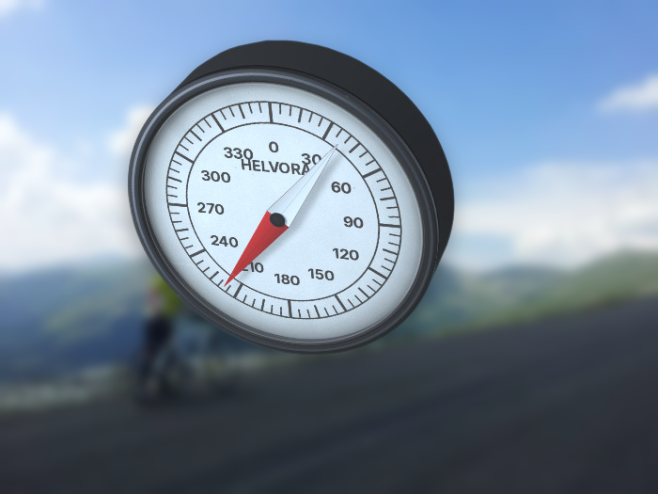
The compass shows 217.5 (°)
